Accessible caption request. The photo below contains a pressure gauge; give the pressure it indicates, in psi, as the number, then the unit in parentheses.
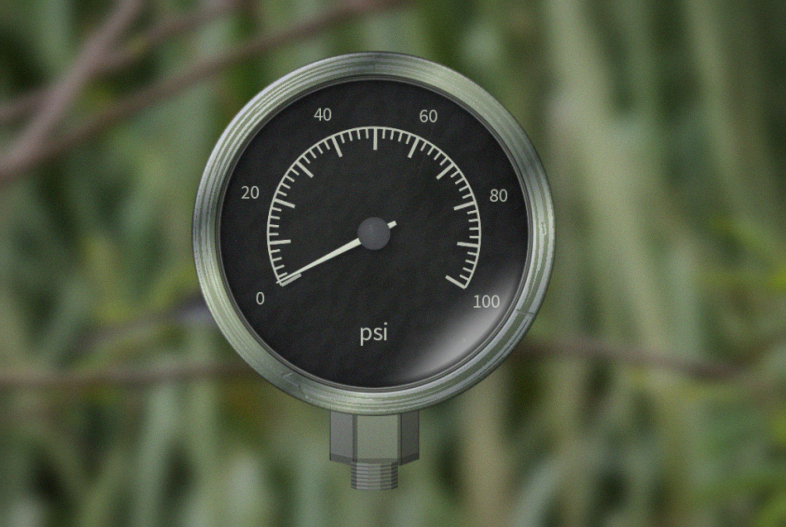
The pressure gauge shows 1 (psi)
